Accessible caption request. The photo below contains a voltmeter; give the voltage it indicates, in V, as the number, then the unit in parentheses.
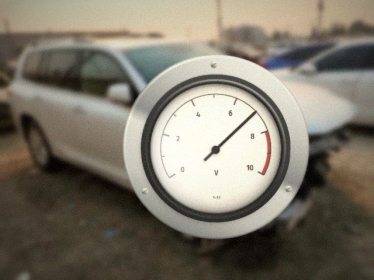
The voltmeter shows 7 (V)
